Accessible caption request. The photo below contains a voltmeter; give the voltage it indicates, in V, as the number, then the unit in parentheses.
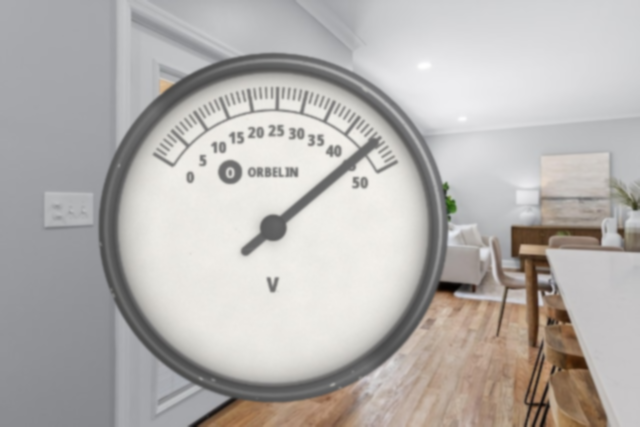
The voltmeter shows 45 (V)
